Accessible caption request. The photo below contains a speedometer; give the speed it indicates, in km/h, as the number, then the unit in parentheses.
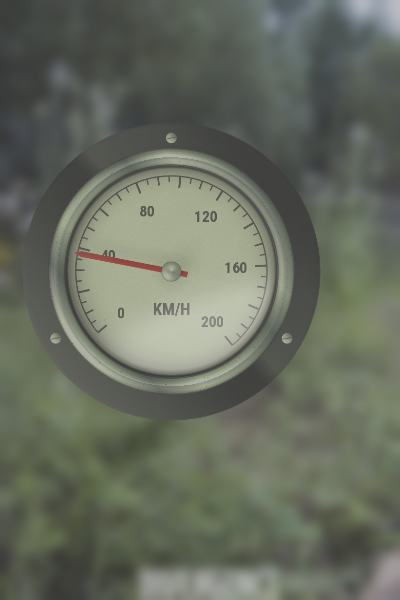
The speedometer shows 37.5 (km/h)
